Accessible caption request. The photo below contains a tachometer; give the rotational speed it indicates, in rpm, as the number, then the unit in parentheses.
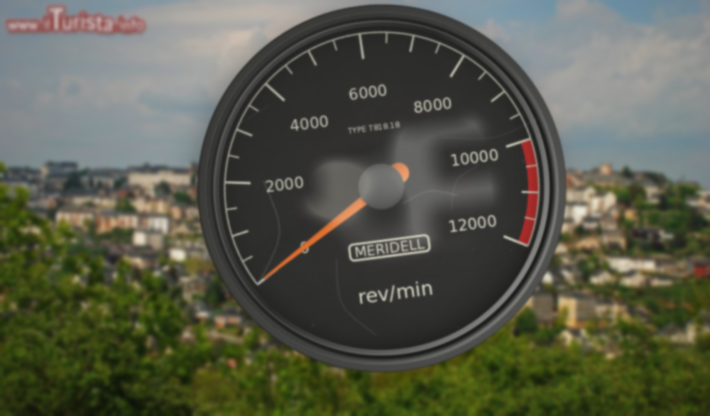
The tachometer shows 0 (rpm)
